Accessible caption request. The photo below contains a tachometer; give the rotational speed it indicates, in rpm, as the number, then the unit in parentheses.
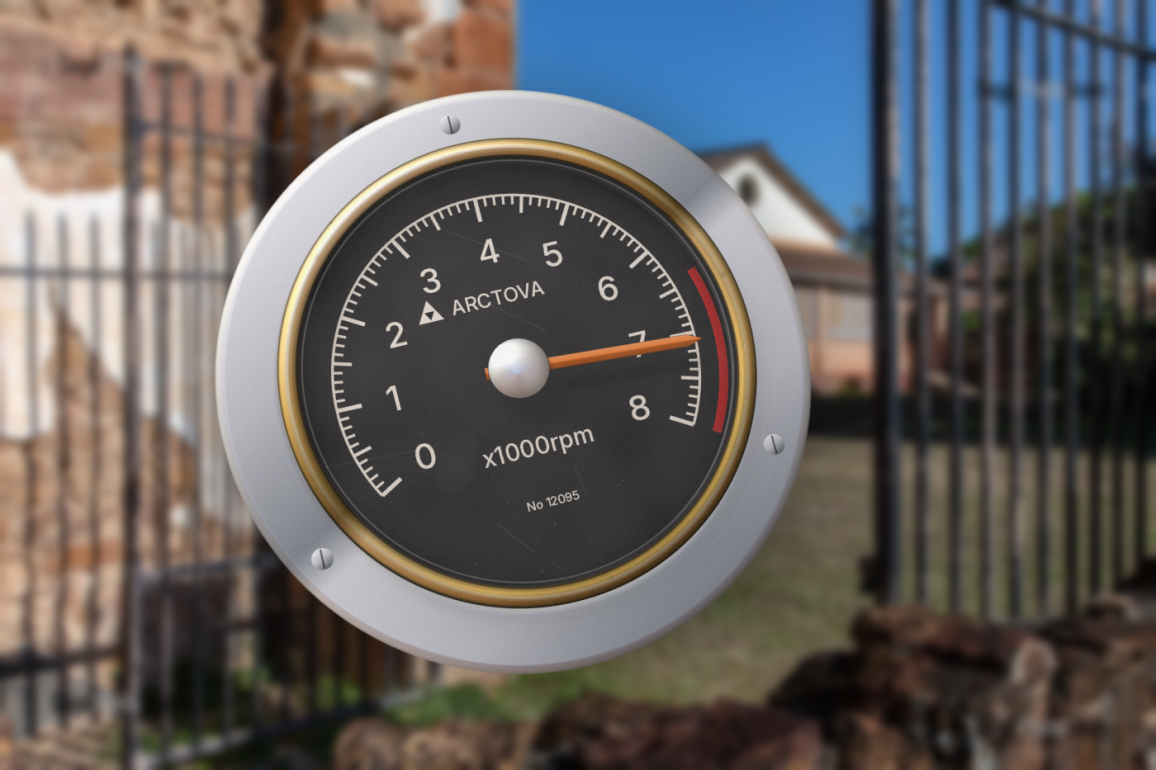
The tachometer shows 7100 (rpm)
